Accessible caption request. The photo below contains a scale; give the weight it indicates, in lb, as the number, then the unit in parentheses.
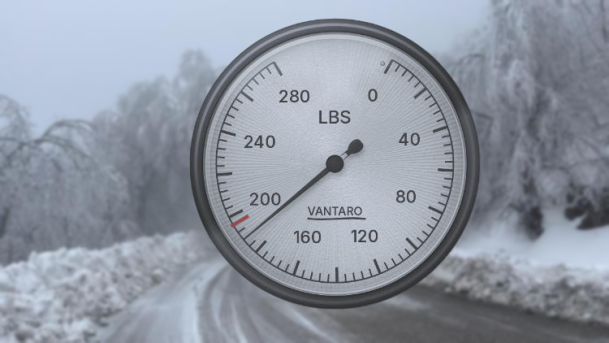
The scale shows 188 (lb)
